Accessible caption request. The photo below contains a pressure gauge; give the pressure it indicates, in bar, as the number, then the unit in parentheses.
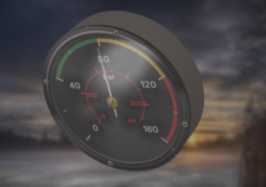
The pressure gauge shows 80 (bar)
